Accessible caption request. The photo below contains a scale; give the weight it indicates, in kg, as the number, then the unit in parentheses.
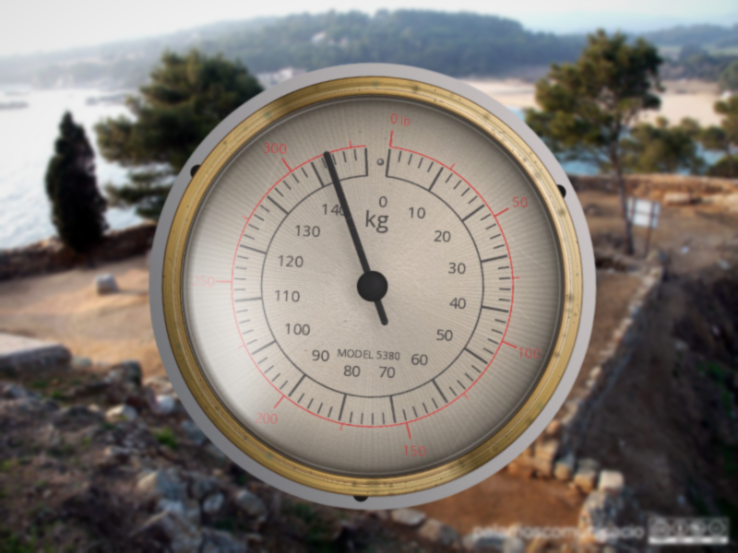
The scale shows 143 (kg)
